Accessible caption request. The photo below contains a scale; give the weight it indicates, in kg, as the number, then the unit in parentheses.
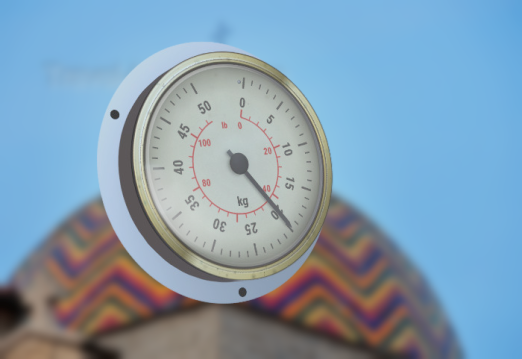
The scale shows 20 (kg)
